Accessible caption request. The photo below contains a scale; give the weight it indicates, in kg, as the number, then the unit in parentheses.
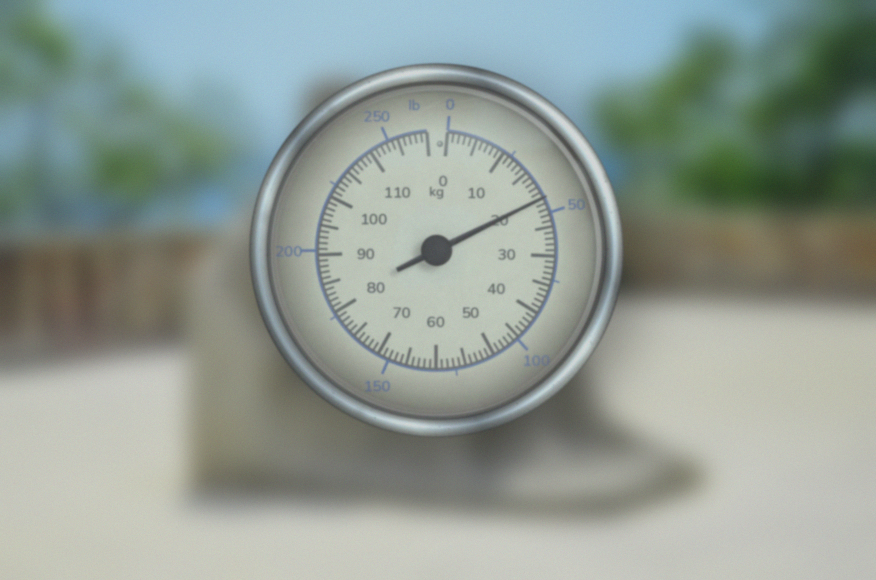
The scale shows 20 (kg)
